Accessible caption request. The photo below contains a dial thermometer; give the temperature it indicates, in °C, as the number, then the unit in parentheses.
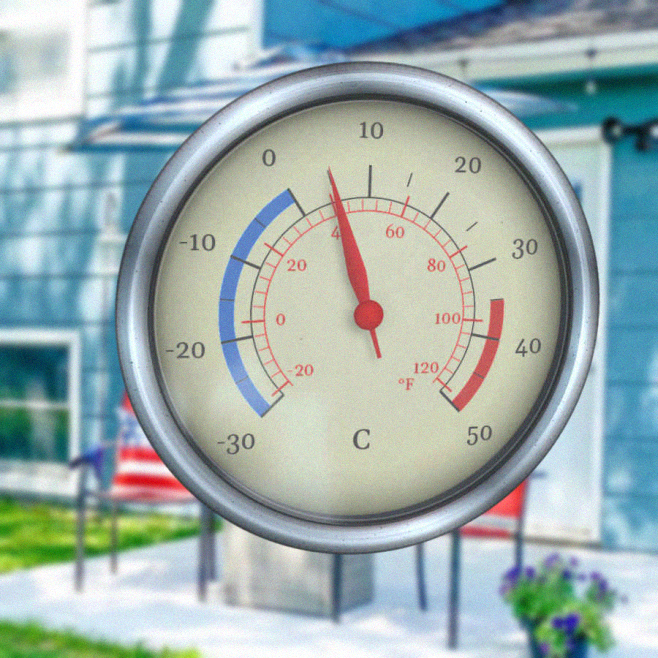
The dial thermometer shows 5 (°C)
